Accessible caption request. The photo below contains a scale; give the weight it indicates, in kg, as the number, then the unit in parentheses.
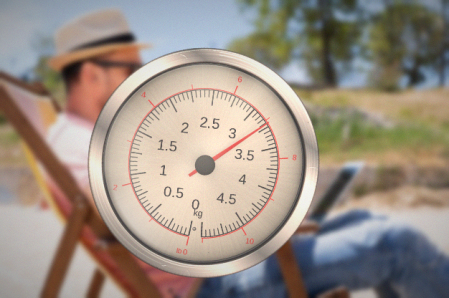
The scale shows 3.2 (kg)
